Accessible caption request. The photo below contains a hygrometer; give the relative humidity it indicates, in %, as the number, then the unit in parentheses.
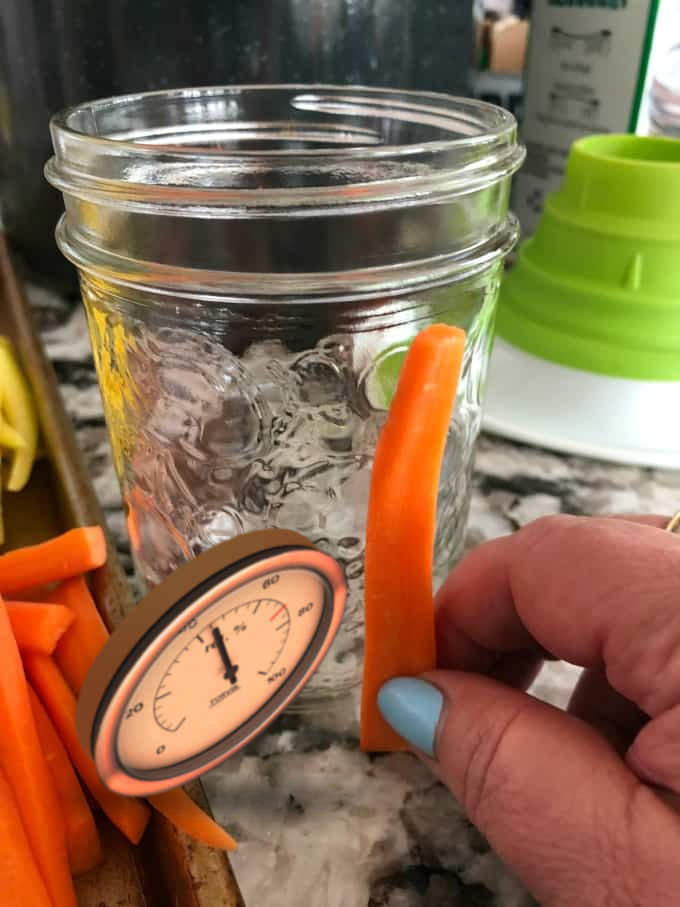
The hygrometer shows 44 (%)
